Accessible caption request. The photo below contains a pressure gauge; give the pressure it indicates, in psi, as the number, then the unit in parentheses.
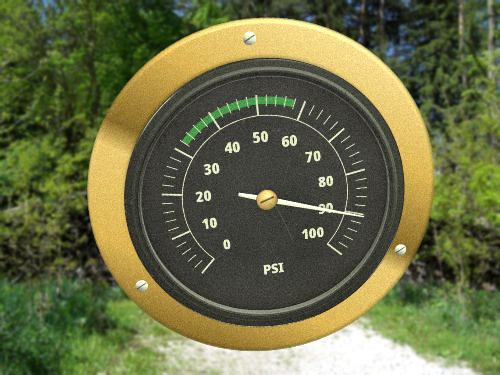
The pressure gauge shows 90 (psi)
